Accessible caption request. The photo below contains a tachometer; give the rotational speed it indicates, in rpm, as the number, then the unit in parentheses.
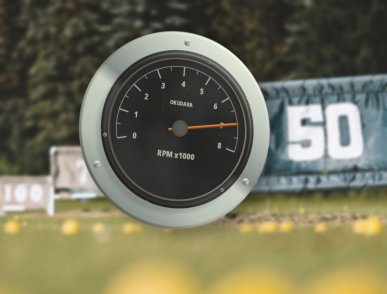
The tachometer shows 7000 (rpm)
